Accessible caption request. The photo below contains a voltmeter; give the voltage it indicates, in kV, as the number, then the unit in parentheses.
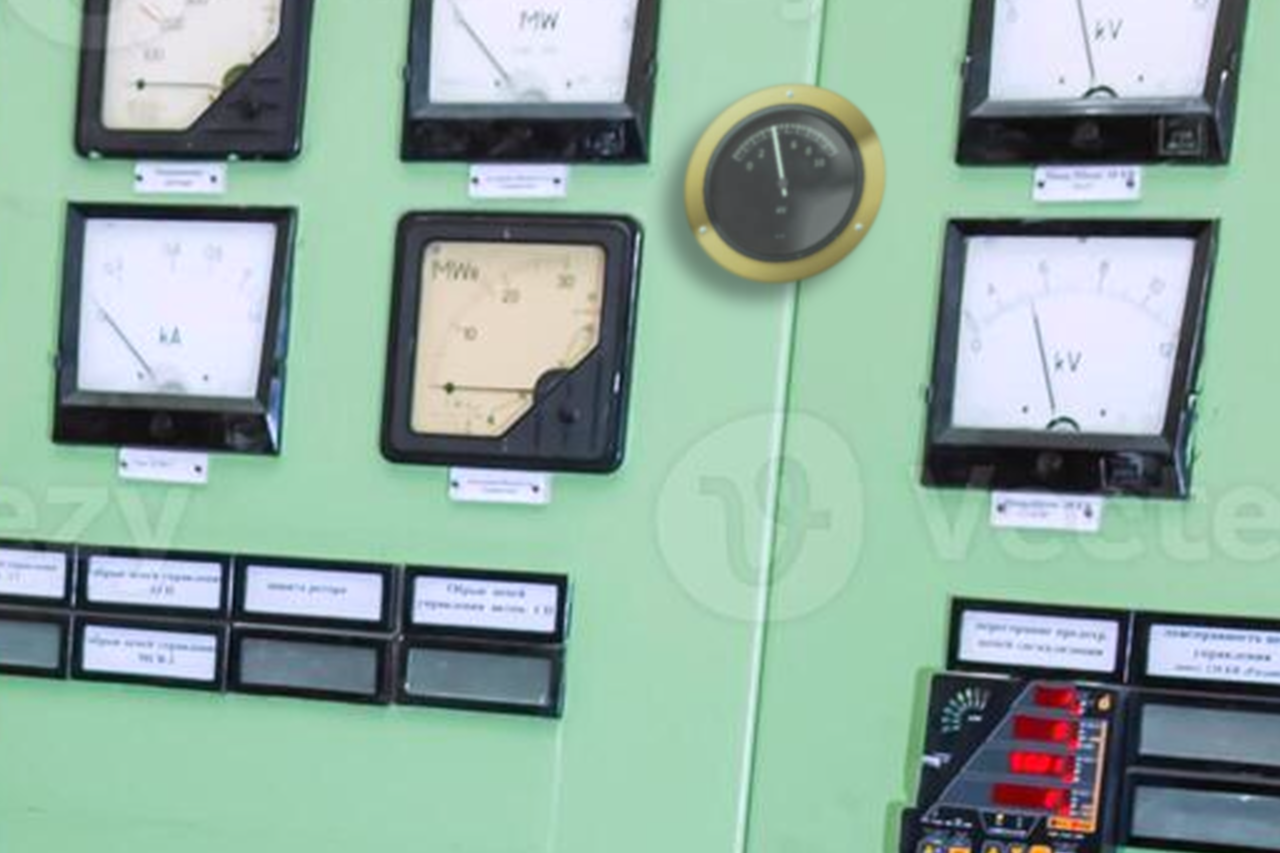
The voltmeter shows 4 (kV)
